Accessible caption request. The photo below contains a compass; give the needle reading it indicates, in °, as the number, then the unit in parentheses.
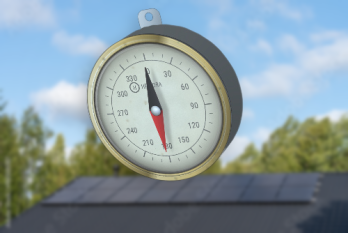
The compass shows 180 (°)
